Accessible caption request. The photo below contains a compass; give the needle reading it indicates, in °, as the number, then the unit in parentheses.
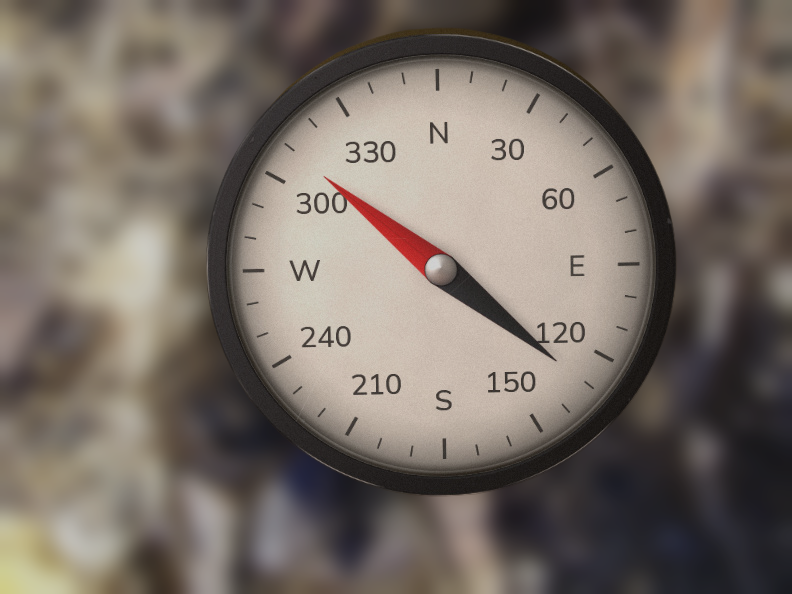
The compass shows 310 (°)
